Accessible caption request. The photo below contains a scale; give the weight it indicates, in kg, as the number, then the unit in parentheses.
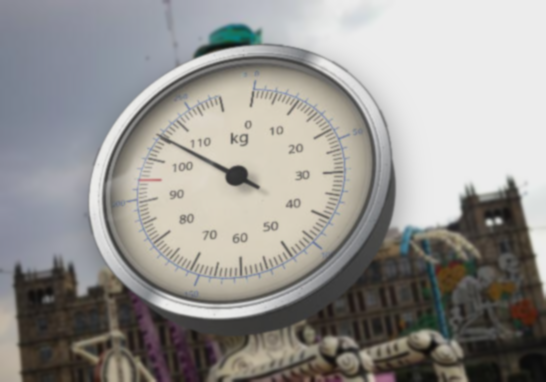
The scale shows 105 (kg)
